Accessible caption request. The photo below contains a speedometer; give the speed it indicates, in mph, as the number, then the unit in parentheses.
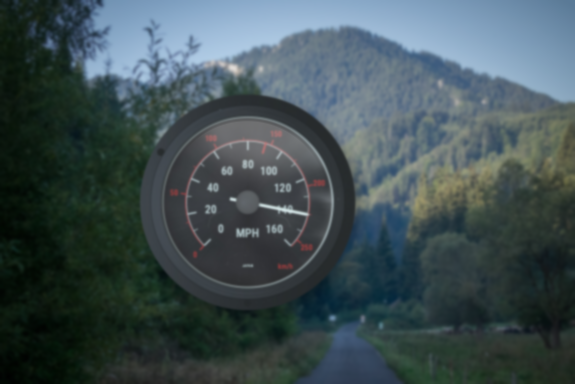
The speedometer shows 140 (mph)
